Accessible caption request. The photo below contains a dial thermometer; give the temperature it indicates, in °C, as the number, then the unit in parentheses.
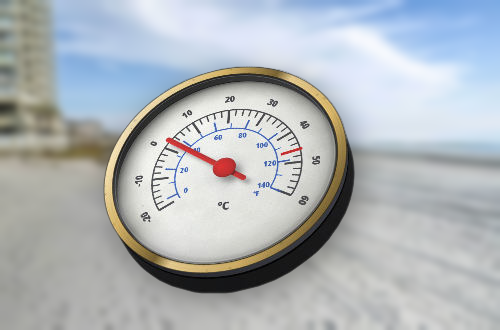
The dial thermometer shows 2 (°C)
